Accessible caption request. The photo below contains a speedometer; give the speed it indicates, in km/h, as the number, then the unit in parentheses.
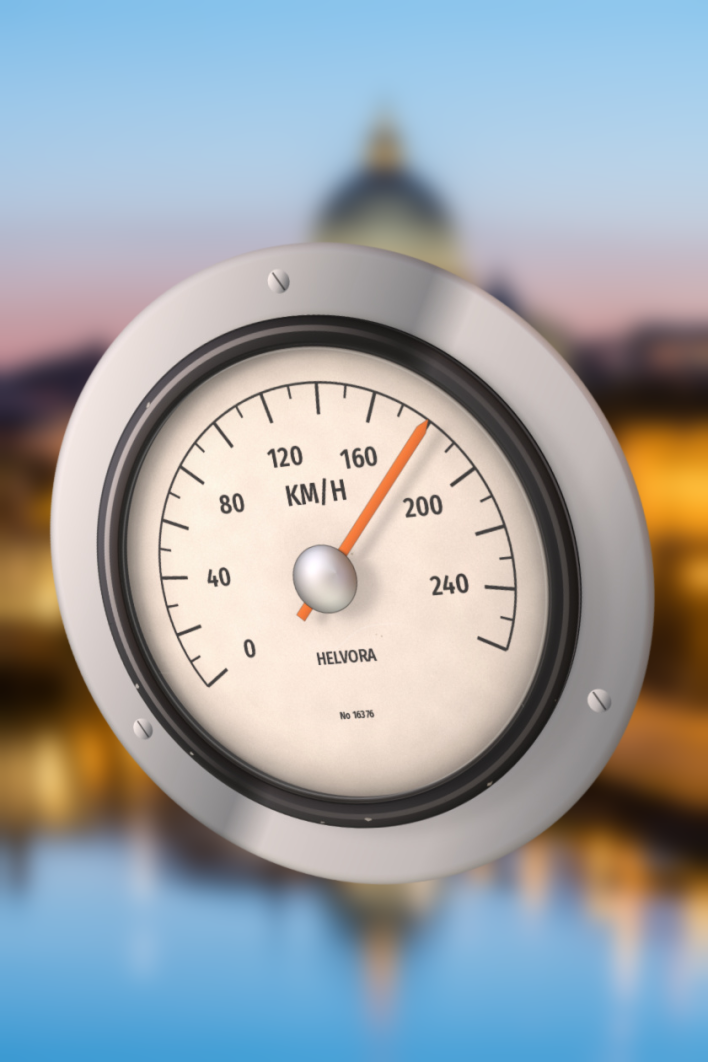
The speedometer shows 180 (km/h)
